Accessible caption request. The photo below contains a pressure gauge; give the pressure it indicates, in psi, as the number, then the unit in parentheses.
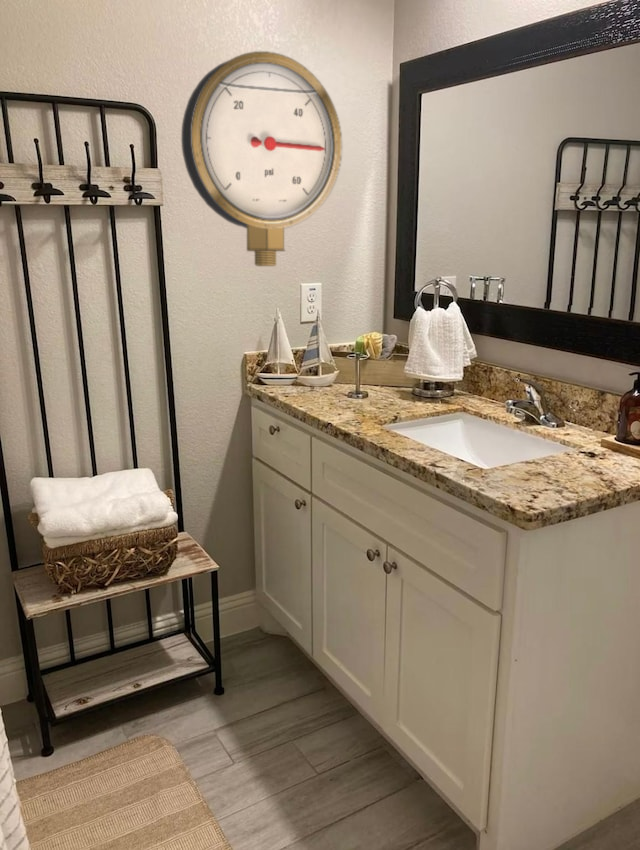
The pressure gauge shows 50 (psi)
